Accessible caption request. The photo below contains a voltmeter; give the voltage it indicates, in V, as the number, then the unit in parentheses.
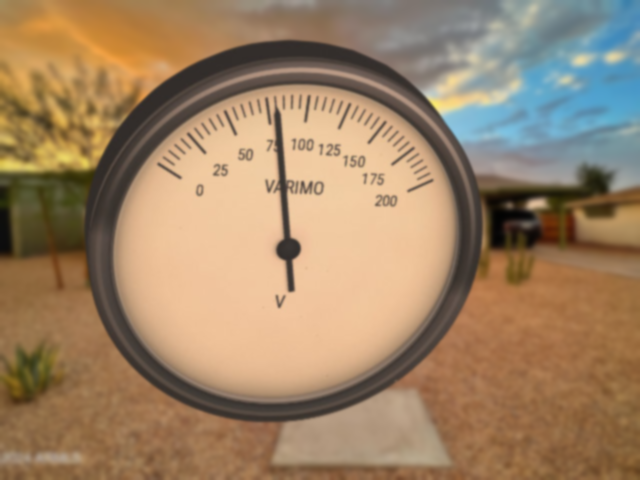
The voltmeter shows 80 (V)
